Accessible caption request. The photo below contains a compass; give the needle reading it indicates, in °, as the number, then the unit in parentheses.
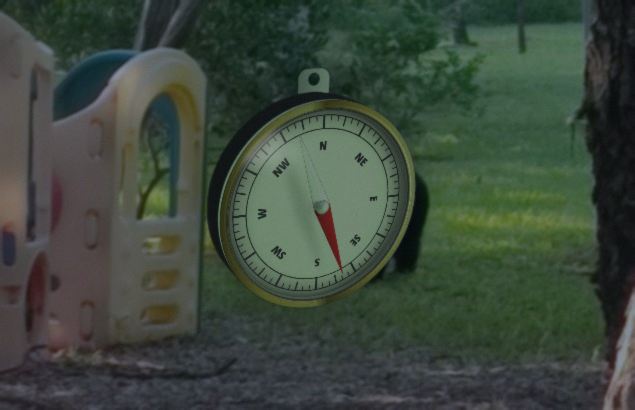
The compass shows 160 (°)
